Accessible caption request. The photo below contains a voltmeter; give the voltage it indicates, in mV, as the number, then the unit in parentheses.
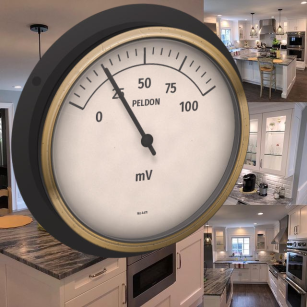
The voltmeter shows 25 (mV)
